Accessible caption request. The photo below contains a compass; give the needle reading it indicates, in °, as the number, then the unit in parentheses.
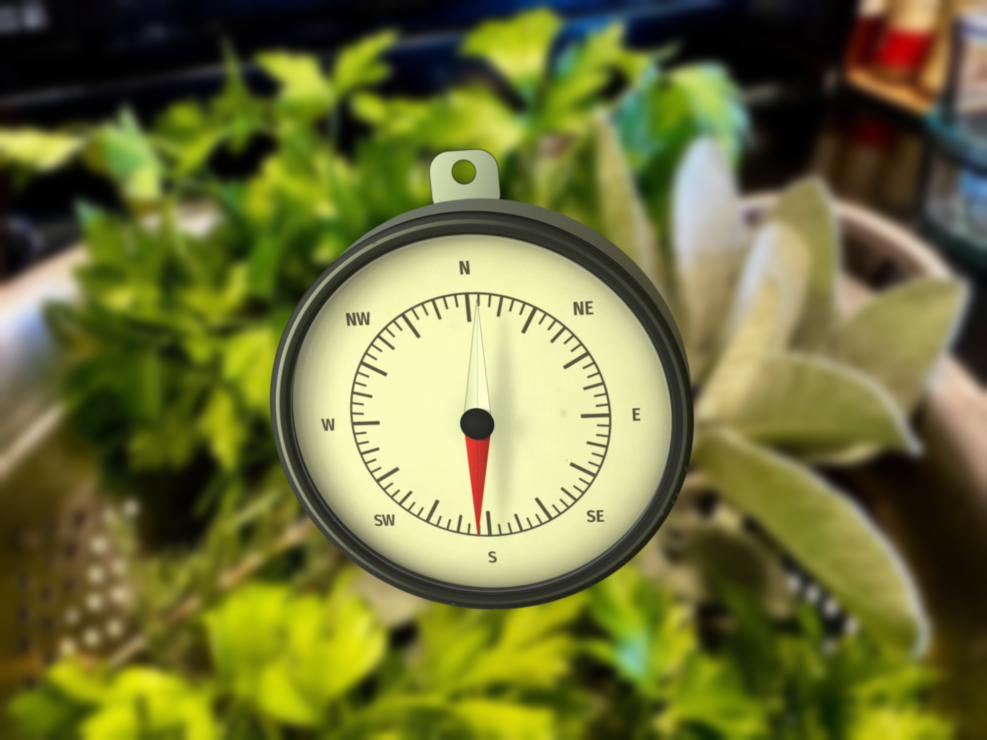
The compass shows 185 (°)
